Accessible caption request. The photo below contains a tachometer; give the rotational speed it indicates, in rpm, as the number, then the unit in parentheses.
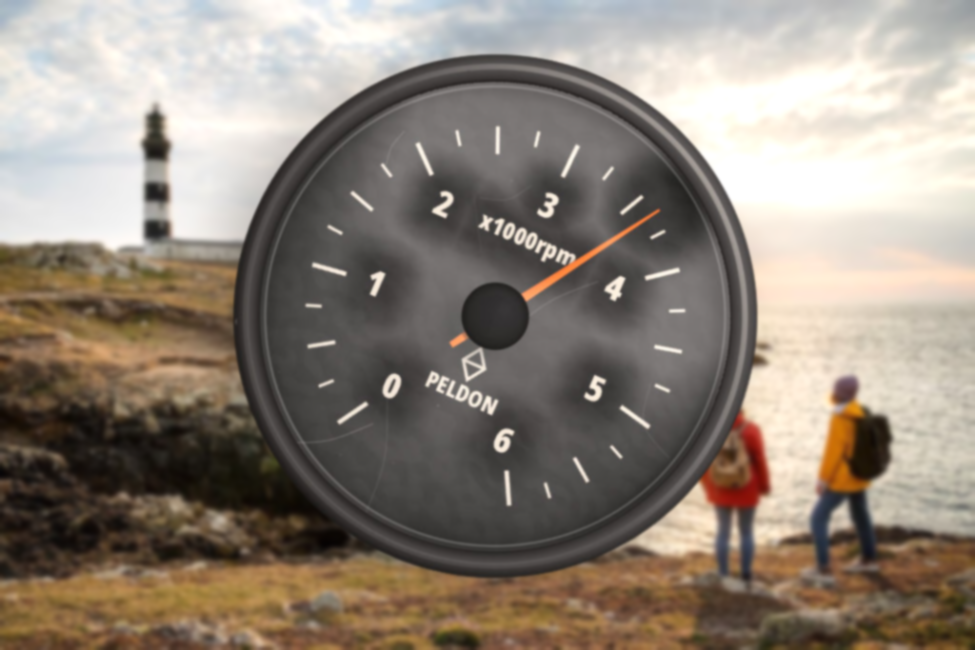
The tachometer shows 3625 (rpm)
